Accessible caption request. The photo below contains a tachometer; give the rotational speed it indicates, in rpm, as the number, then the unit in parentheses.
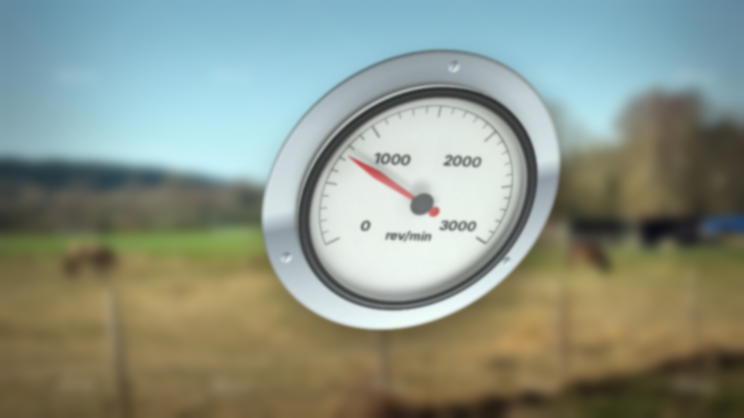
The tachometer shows 750 (rpm)
